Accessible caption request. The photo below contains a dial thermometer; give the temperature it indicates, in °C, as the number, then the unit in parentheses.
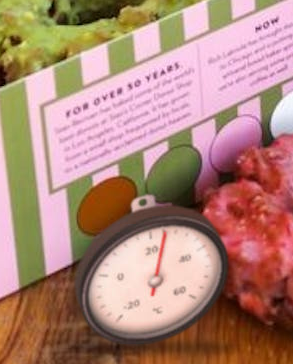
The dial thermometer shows 24 (°C)
